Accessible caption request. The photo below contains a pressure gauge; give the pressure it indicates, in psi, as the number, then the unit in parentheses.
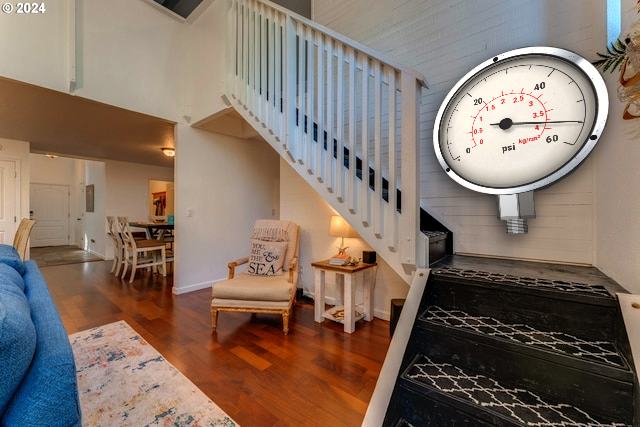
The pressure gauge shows 55 (psi)
